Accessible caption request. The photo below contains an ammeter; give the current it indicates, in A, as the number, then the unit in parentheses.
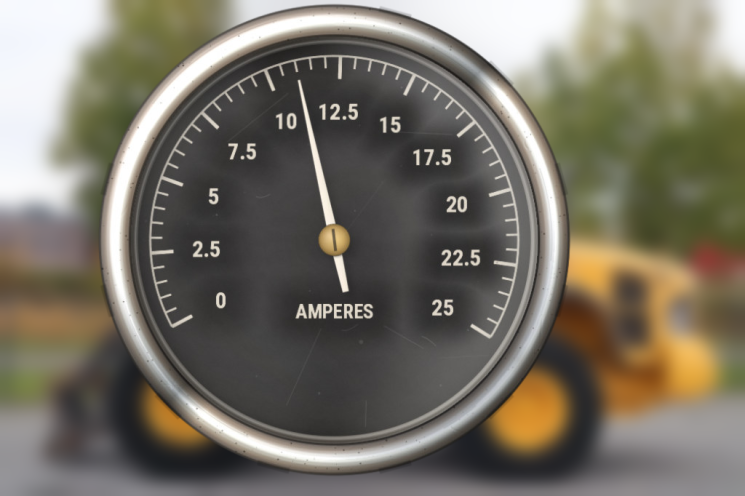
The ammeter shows 11 (A)
